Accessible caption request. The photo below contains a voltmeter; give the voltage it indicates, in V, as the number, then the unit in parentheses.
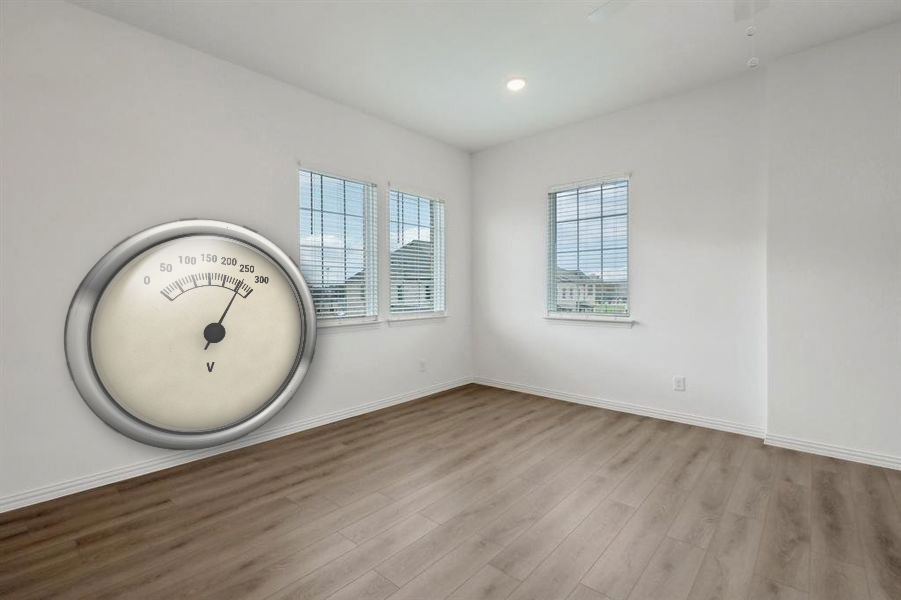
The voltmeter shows 250 (V)
